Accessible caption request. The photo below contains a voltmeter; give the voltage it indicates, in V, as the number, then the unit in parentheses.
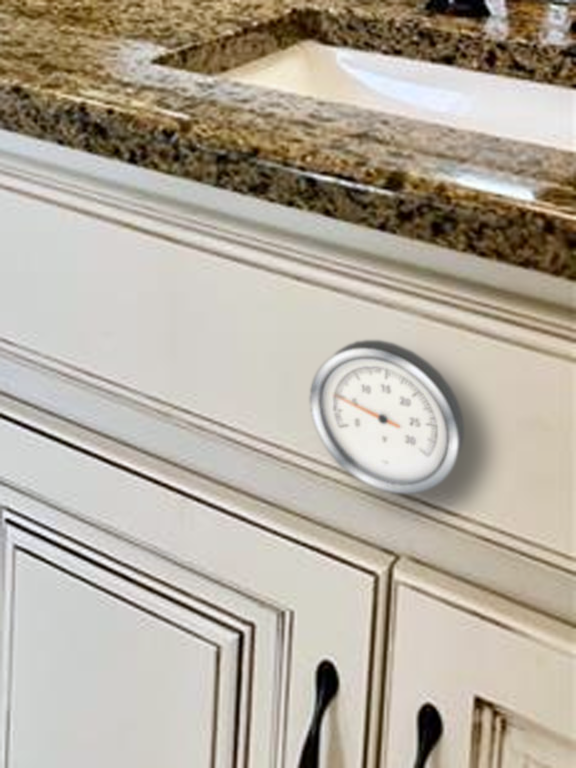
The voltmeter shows 5 (V)
